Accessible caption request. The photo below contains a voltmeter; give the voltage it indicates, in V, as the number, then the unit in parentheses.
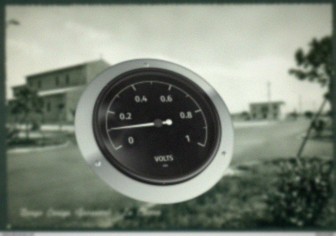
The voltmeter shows 0.1 (V)
